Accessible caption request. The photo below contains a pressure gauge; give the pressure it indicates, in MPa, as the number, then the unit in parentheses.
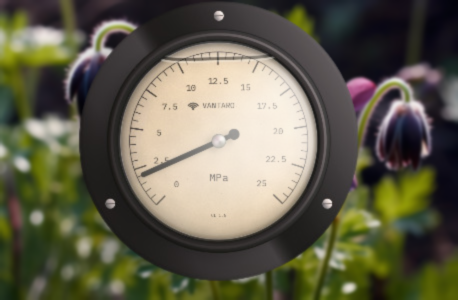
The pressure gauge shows 2 (MPa)
